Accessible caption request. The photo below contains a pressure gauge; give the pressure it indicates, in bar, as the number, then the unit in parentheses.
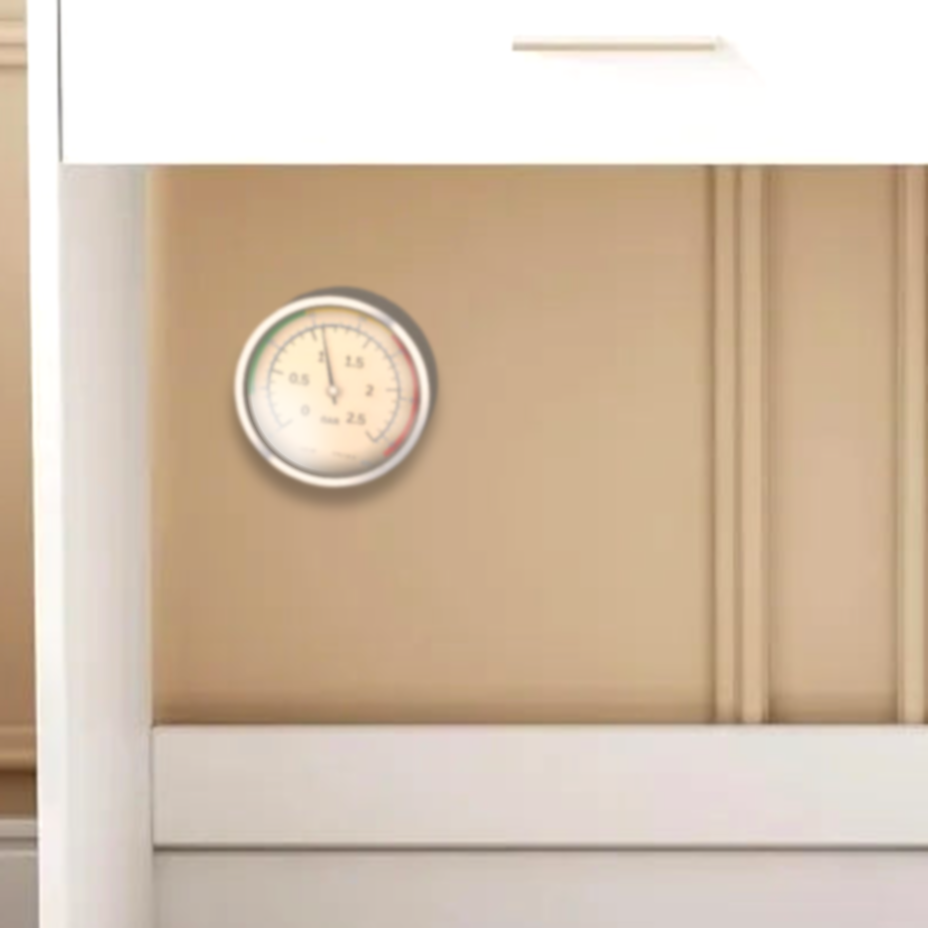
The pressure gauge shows 1.1 (bar)
